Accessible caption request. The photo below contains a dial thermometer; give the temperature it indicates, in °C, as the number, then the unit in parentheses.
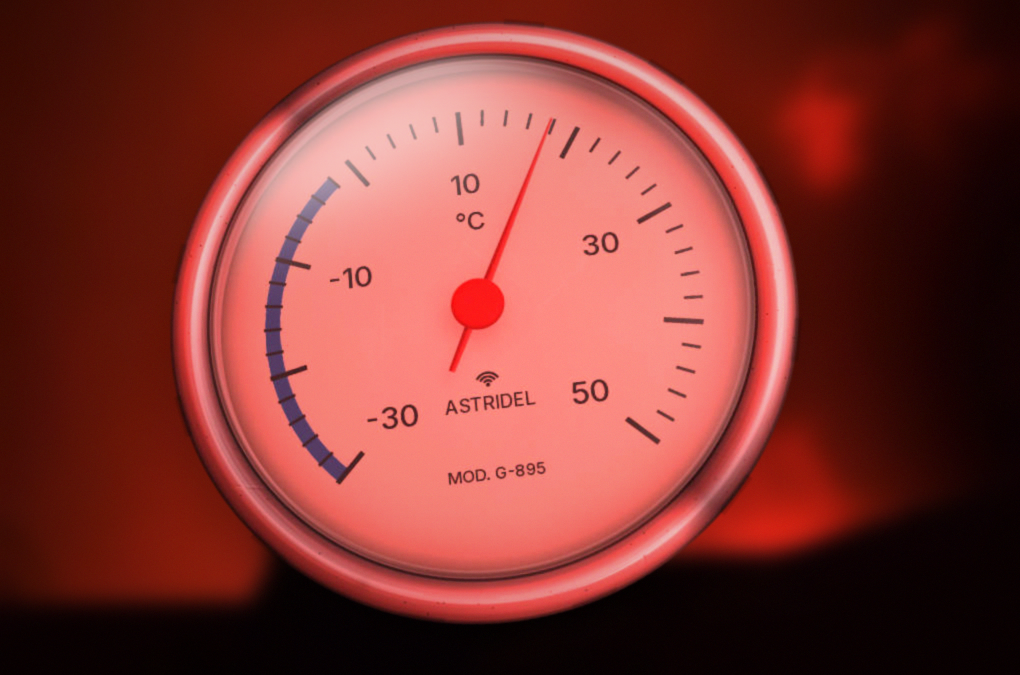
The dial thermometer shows 18 (°C)
